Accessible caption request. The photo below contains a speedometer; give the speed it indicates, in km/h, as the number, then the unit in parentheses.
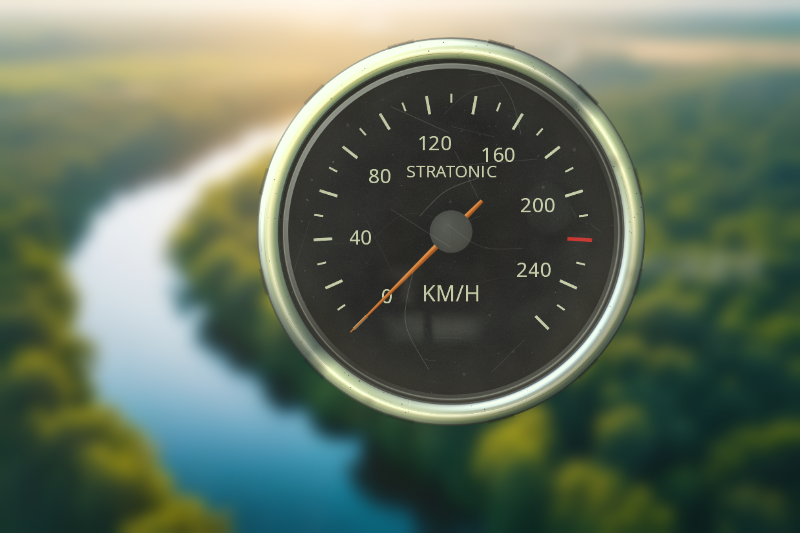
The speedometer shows 0 (km/h)
